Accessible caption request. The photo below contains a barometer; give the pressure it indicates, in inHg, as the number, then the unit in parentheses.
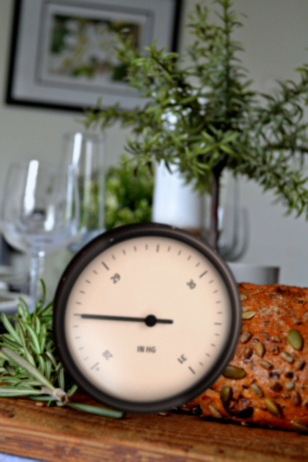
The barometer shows 28.5 (inHg)
